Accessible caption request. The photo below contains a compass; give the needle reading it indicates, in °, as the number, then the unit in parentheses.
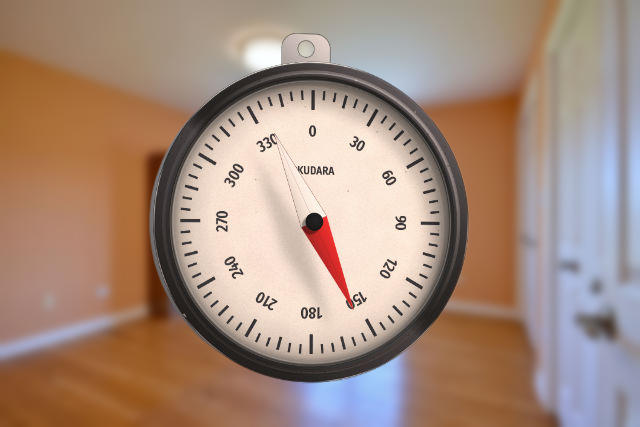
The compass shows 155 (°)
